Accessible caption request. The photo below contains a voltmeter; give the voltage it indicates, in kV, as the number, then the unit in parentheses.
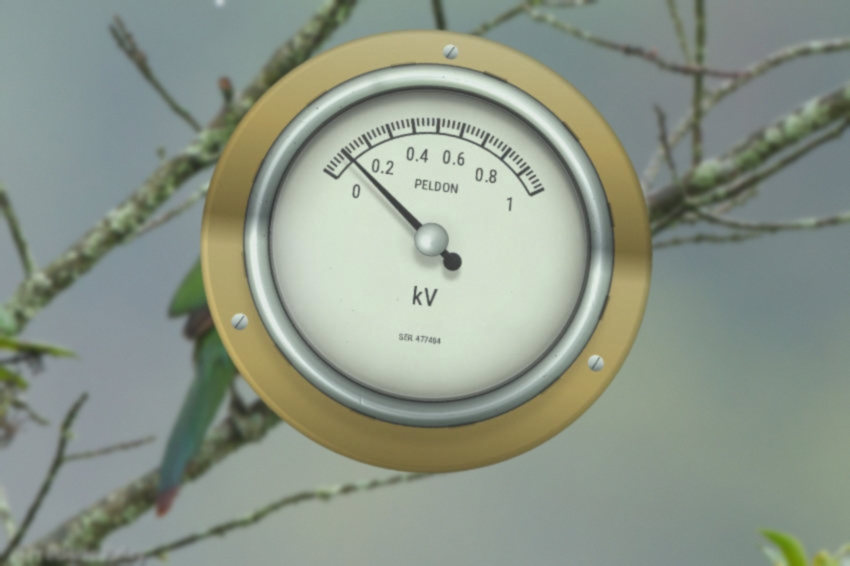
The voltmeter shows 0.1 (kV)
